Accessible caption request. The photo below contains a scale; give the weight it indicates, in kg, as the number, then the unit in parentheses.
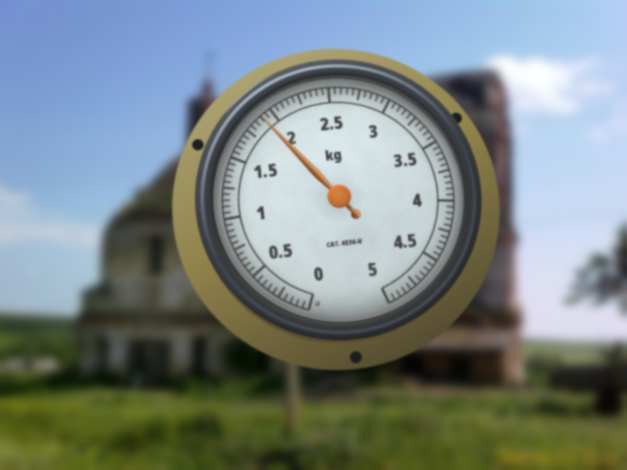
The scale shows 1.9 (kg)
